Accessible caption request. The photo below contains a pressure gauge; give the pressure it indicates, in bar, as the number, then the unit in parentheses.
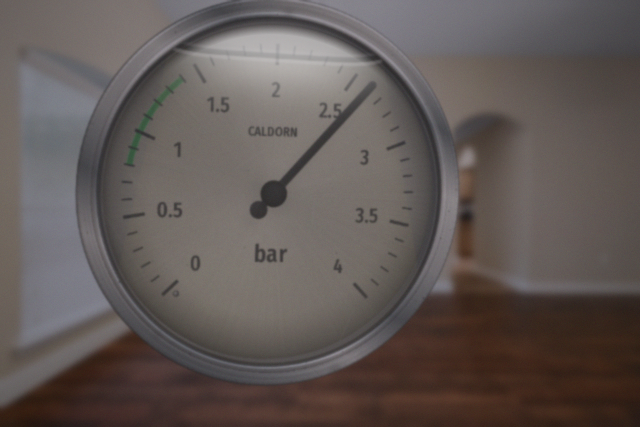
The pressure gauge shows 2.6 (bar)
